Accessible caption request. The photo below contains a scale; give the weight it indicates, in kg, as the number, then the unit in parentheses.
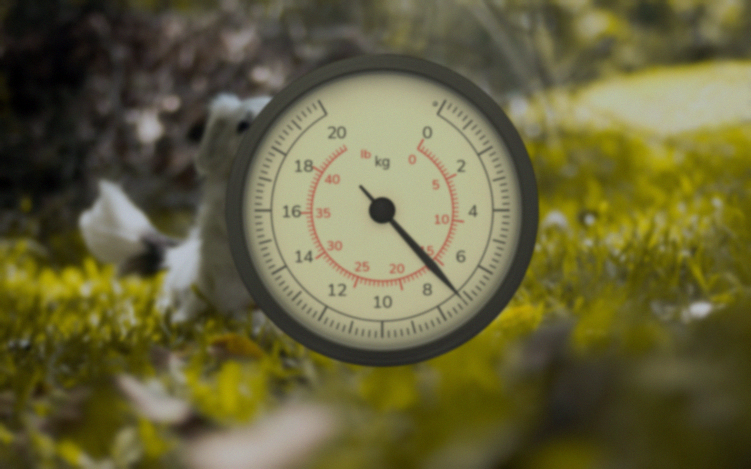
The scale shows 7.2 (kg)
